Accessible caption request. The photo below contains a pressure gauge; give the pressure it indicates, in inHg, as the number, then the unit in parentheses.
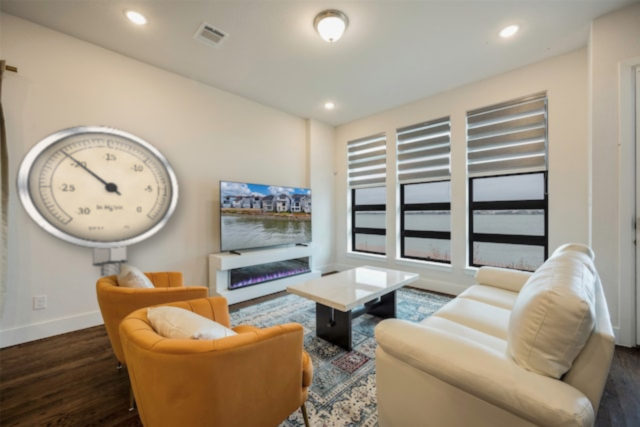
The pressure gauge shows -20 (inHg)
